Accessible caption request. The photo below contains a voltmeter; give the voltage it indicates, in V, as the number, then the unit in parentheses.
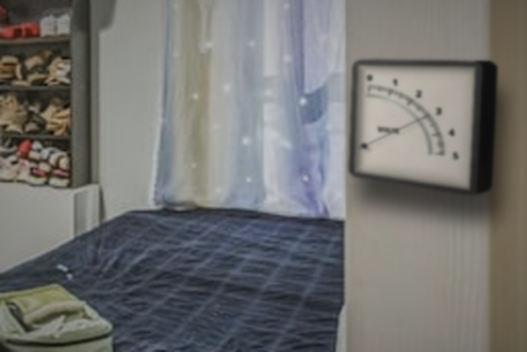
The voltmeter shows 3 (V)
